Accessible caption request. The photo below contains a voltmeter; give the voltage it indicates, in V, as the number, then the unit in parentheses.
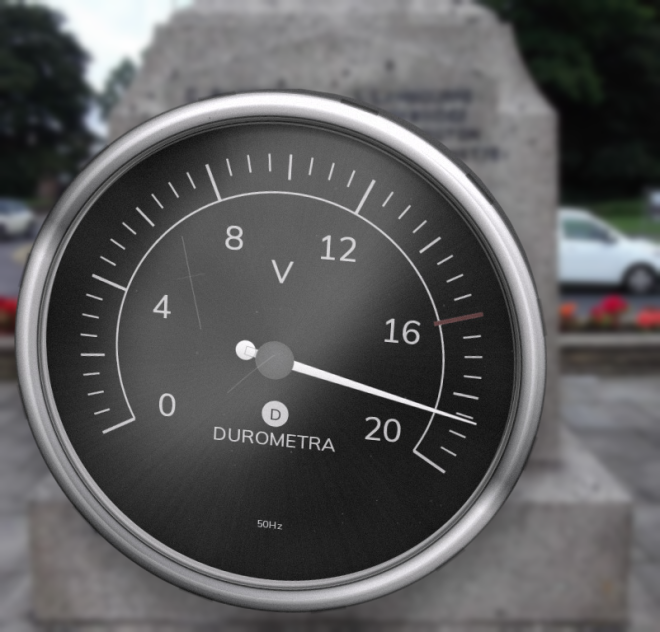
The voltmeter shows 18.5 (V)
